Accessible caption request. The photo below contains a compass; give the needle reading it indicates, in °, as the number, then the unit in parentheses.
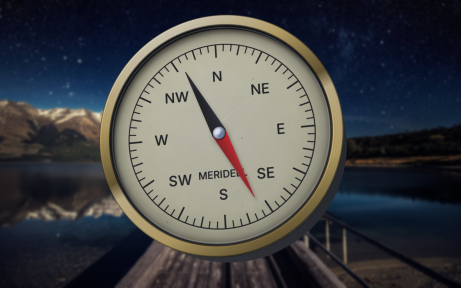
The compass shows 155 (°)
